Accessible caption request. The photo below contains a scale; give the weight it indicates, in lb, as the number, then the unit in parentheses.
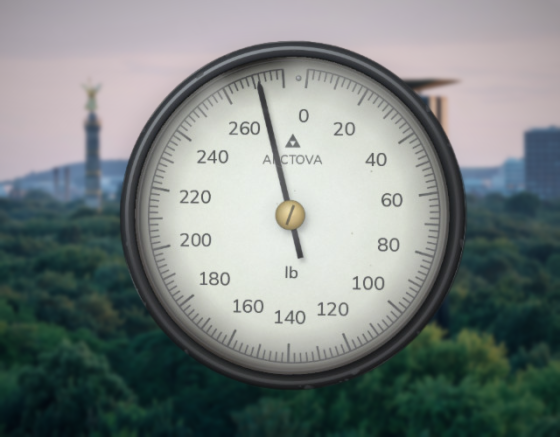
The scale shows 272 (lb)
